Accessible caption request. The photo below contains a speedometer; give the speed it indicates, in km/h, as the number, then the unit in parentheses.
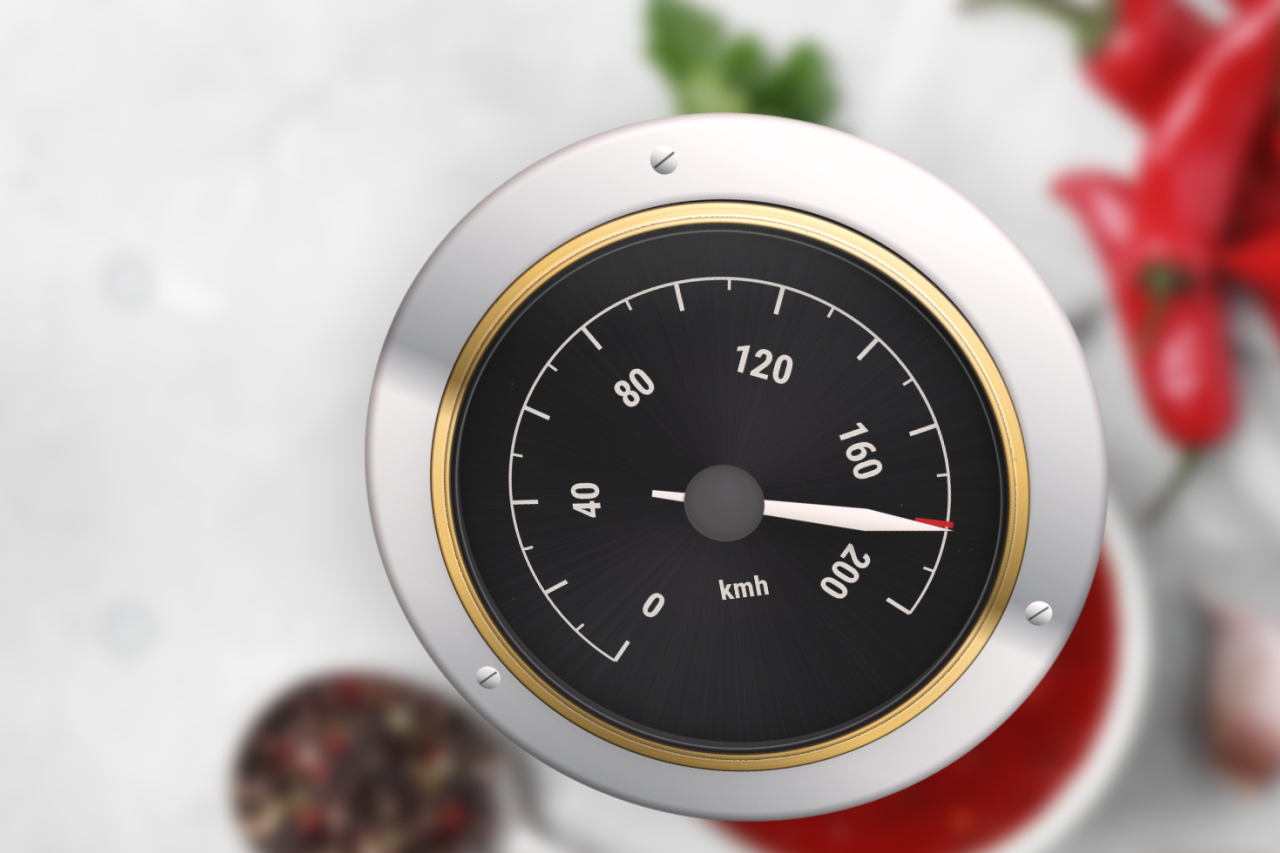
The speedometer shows 180 (km/h)
